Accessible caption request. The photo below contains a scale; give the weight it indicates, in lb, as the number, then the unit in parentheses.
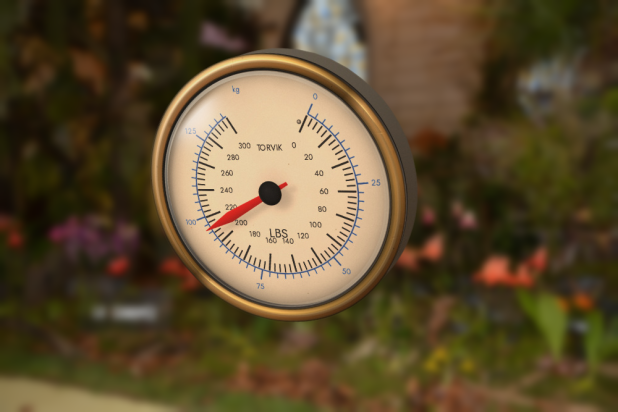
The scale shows 212 (lb)
